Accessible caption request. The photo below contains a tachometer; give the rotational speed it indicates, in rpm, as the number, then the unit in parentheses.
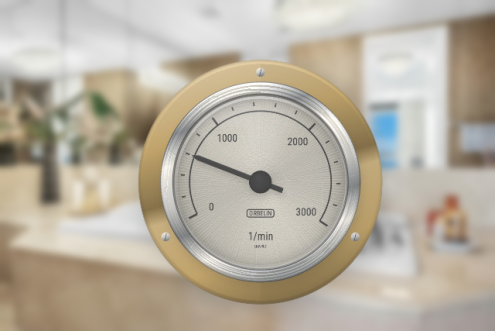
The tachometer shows 600 (rpm)
